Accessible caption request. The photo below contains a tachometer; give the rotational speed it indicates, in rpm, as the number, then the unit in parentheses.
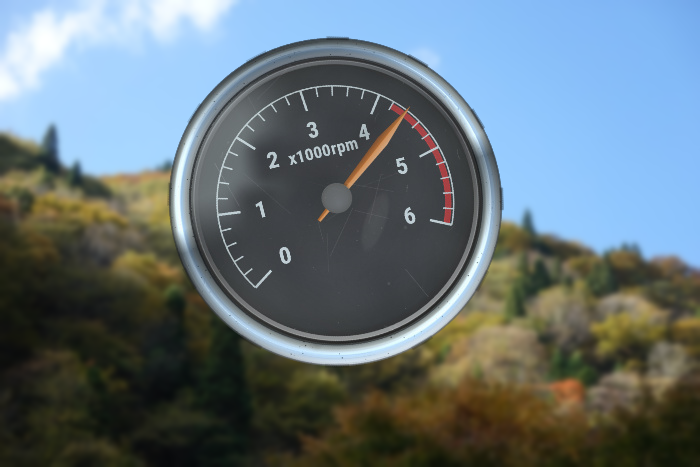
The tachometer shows 4400 (rpm)
